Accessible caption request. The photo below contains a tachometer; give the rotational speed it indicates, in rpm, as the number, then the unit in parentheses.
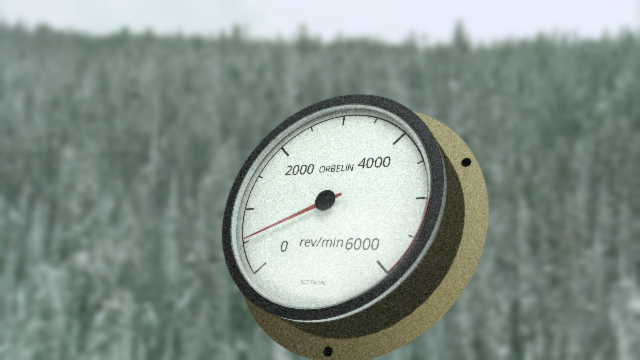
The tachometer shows 500 (rpm)
